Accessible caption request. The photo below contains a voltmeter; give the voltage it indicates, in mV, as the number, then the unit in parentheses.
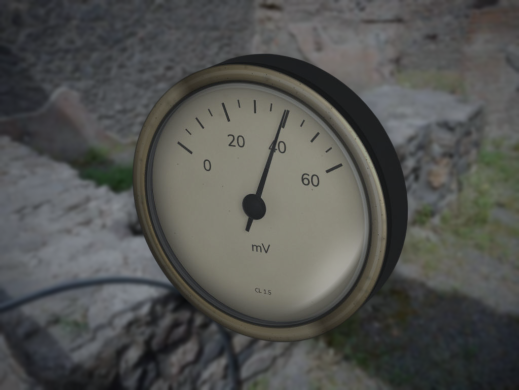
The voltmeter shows 40 (mV)
